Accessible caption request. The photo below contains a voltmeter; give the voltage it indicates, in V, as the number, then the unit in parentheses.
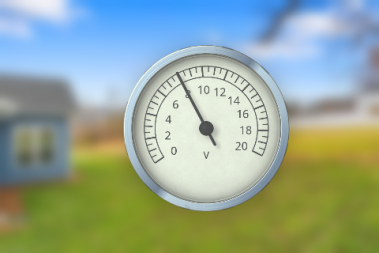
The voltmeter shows 8 (V)
